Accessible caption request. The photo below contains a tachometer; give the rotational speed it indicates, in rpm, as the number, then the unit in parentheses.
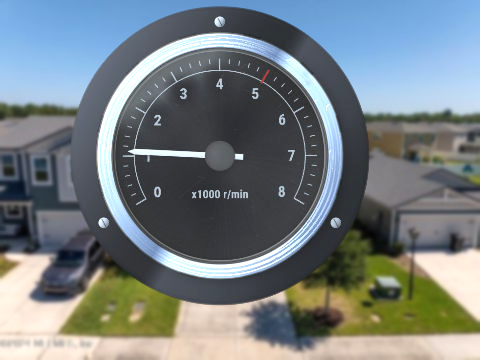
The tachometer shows 1100 (rpm)
